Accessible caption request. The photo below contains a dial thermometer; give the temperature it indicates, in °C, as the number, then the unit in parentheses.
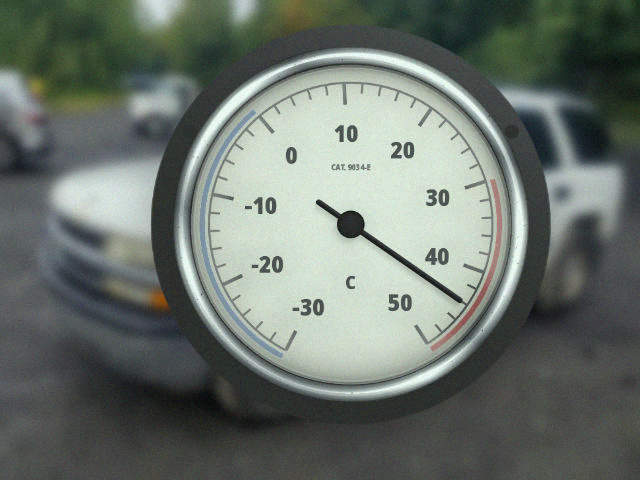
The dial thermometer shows 44 (°C)
